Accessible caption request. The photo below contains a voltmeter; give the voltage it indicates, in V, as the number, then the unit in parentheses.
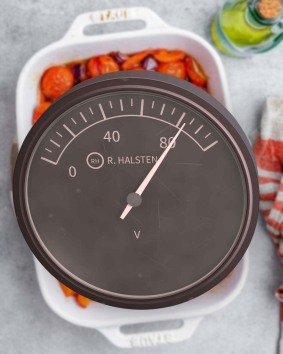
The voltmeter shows 82.5 (V)
